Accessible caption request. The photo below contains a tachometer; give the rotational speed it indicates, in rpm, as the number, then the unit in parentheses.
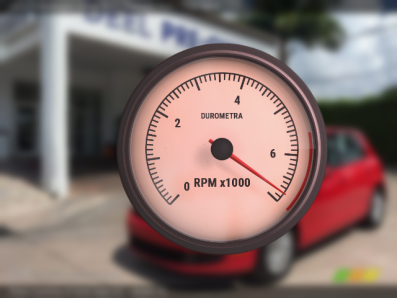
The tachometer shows 6800 (rpm)
